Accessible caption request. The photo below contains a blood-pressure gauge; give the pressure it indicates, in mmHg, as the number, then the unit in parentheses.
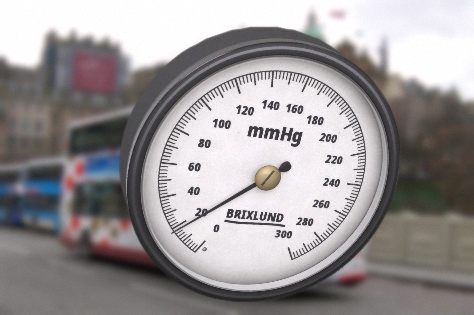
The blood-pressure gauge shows 20 (mmHg)
